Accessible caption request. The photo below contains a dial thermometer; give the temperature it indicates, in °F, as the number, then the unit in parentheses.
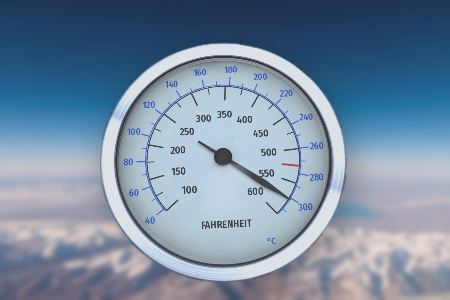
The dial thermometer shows 575 (°F)
